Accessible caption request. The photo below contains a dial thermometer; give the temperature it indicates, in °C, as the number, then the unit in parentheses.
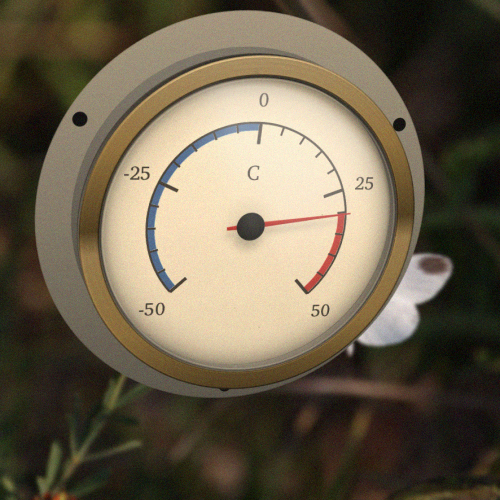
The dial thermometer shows 30 (°C)
